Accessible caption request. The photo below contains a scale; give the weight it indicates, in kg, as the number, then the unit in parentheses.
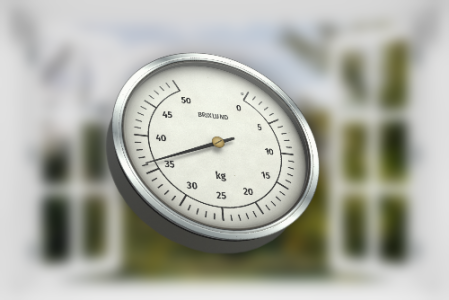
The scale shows 36 (kg)
